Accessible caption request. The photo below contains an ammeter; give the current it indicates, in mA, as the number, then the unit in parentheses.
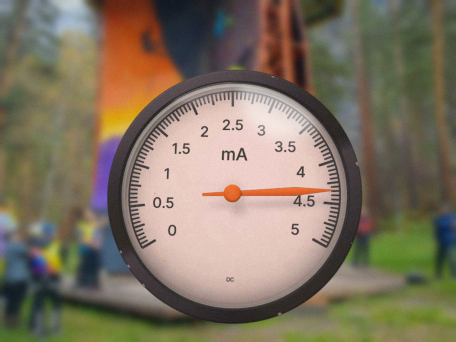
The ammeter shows 4.35 (mA)
